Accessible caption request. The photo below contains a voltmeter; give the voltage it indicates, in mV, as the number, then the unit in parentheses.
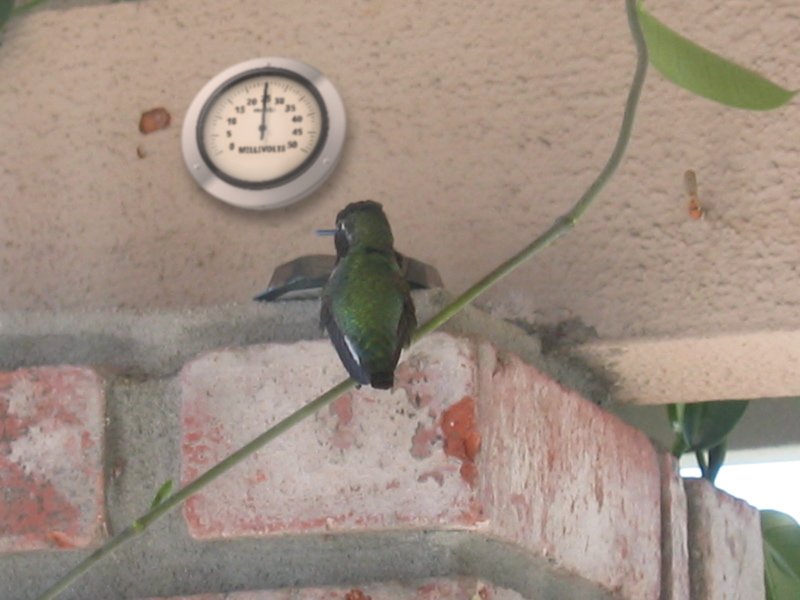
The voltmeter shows 25 (mV)
